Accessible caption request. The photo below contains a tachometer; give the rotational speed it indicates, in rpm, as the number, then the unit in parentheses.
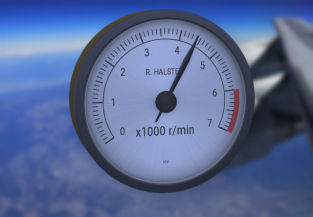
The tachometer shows 4400 (rpm)
